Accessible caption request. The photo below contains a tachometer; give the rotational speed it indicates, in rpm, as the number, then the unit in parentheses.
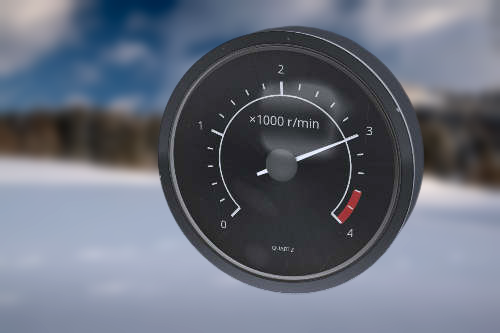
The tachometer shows 3000 (rpm)
